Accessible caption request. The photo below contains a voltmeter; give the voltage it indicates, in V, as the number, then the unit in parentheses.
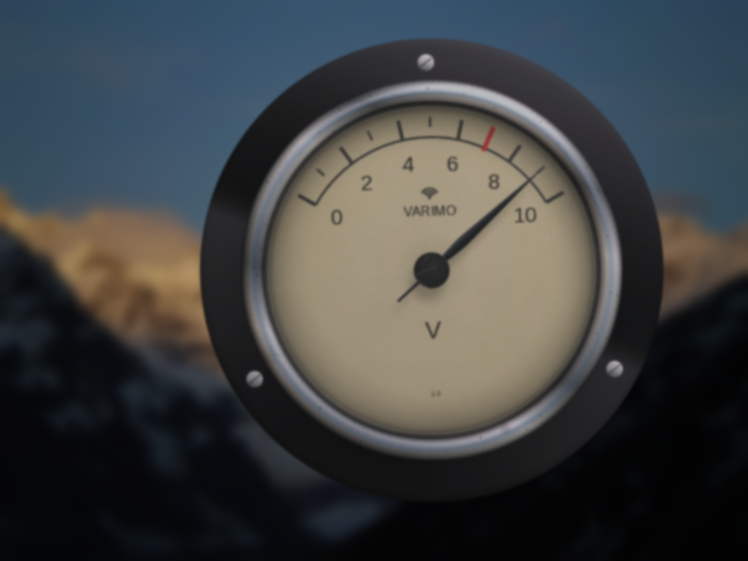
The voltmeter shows 9 (V)
